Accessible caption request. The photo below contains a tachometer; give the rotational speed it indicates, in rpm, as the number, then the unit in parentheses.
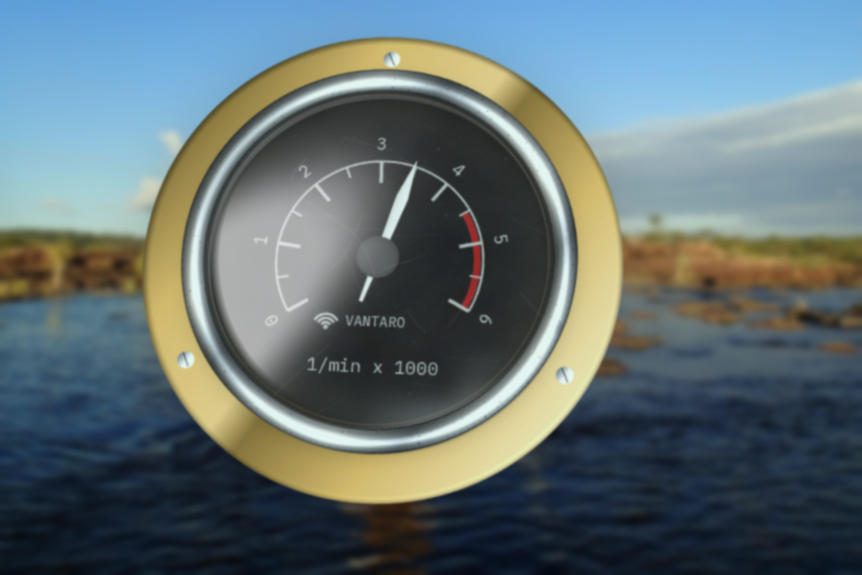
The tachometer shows 3500 (rpm)
